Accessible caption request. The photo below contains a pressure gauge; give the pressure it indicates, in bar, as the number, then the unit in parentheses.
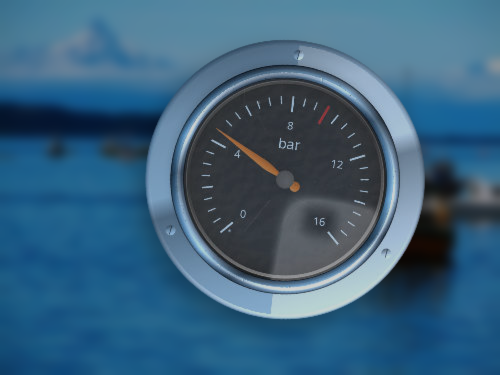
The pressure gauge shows 4.5 (bar)
